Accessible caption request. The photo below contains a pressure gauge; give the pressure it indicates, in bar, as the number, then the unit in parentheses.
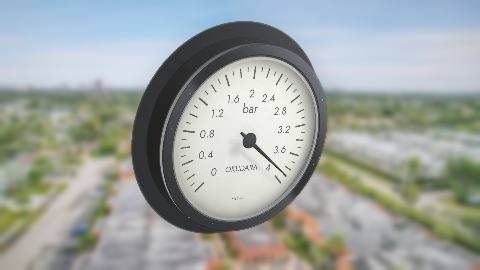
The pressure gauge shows 3.9 (bar)
